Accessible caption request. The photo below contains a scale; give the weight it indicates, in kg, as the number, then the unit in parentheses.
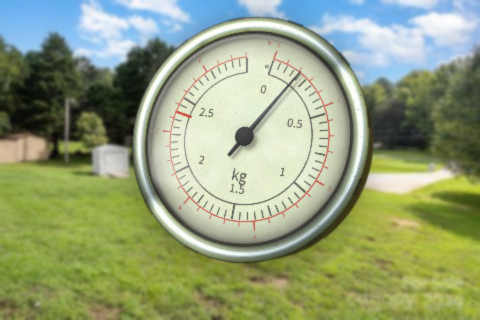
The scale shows 0.2 (kg)
